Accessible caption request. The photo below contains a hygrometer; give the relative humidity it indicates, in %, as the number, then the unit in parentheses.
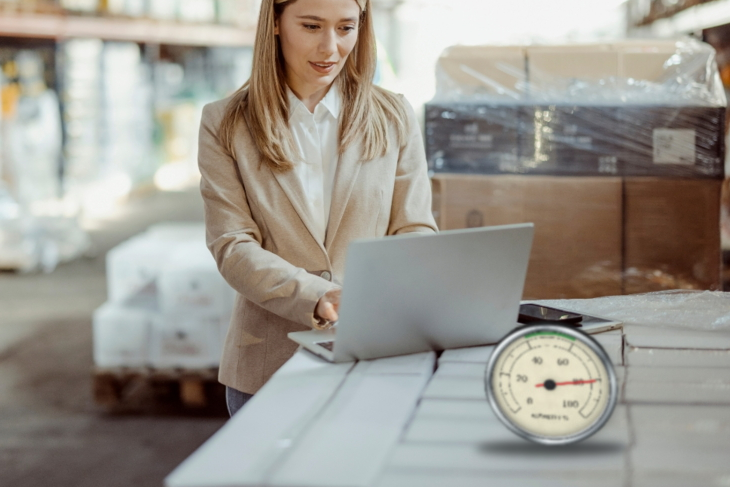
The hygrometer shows 80 (%)
